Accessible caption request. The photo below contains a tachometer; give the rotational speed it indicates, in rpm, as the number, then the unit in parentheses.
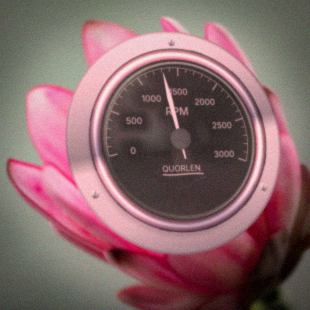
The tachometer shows 1300 (rpm)
